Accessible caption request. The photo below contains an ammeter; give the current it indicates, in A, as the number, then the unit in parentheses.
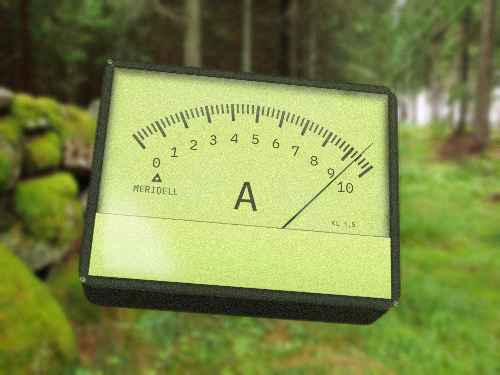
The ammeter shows 9.4 (A)
